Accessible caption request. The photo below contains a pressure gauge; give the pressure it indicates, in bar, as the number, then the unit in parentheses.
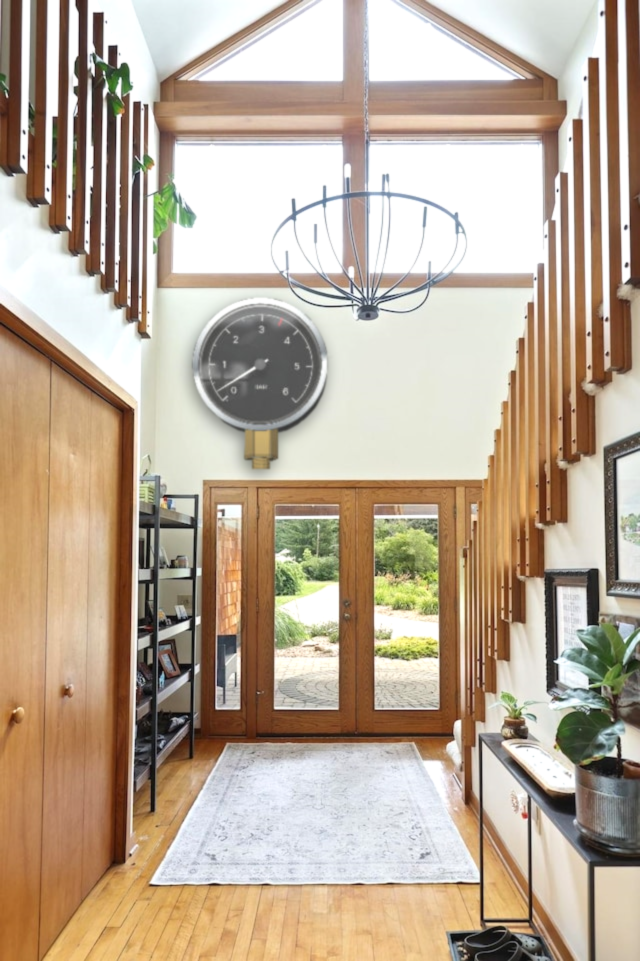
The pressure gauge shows 0.25 (bar)
